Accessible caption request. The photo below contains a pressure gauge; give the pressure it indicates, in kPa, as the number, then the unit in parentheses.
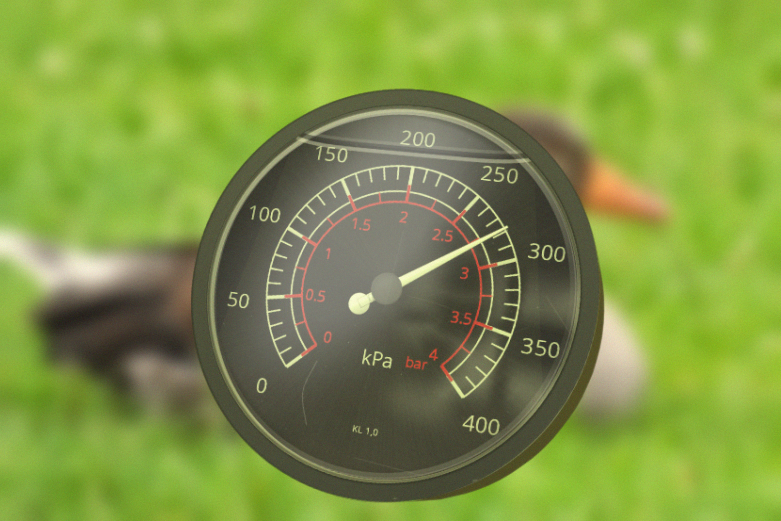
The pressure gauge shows 280 (kPa)
